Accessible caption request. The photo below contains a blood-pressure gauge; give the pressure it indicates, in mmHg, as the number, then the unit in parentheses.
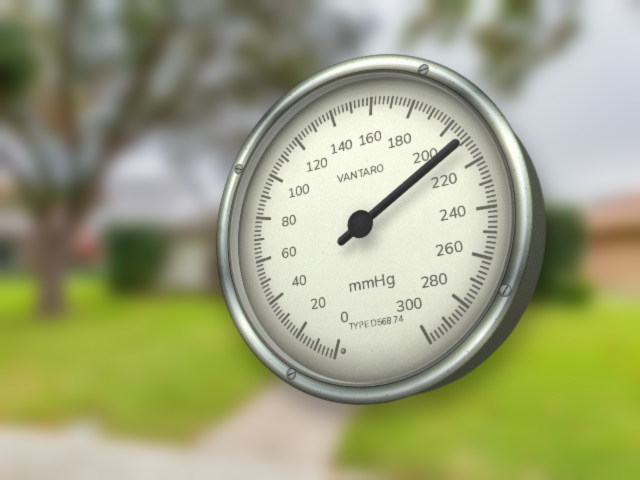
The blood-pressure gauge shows 210 (mmHg)
